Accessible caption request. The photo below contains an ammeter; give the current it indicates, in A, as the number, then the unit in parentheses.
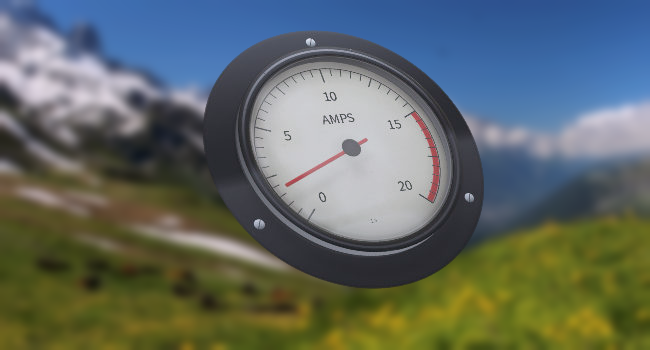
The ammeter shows 1.75 (A)
